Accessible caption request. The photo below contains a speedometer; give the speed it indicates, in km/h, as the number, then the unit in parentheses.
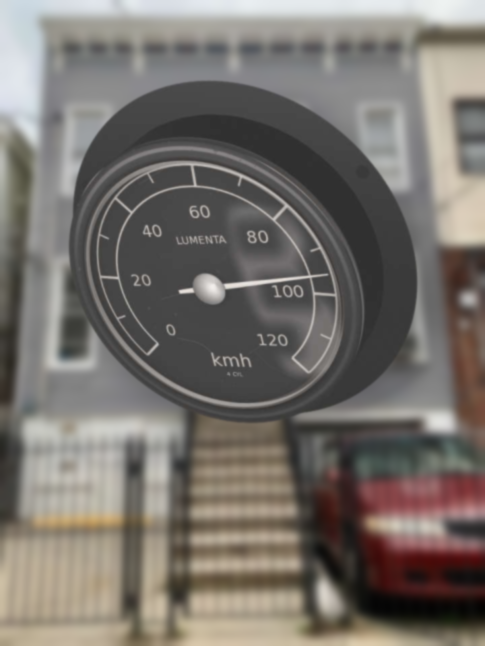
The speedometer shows 95 (km/h)
